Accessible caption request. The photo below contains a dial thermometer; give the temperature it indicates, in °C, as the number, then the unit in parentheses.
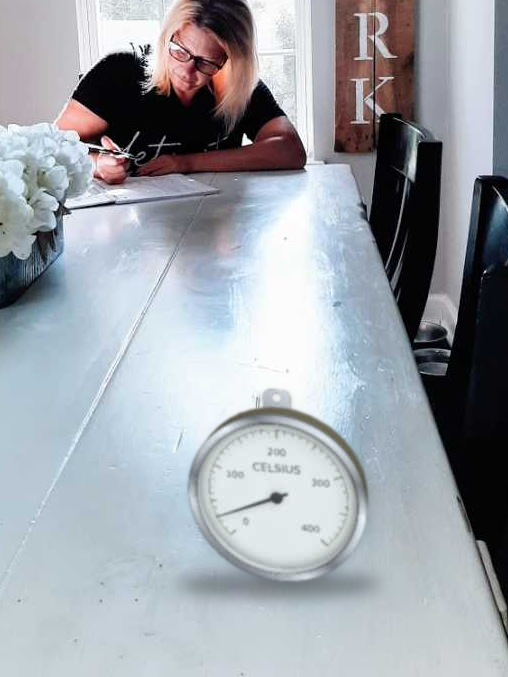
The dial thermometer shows 30 (°C)
